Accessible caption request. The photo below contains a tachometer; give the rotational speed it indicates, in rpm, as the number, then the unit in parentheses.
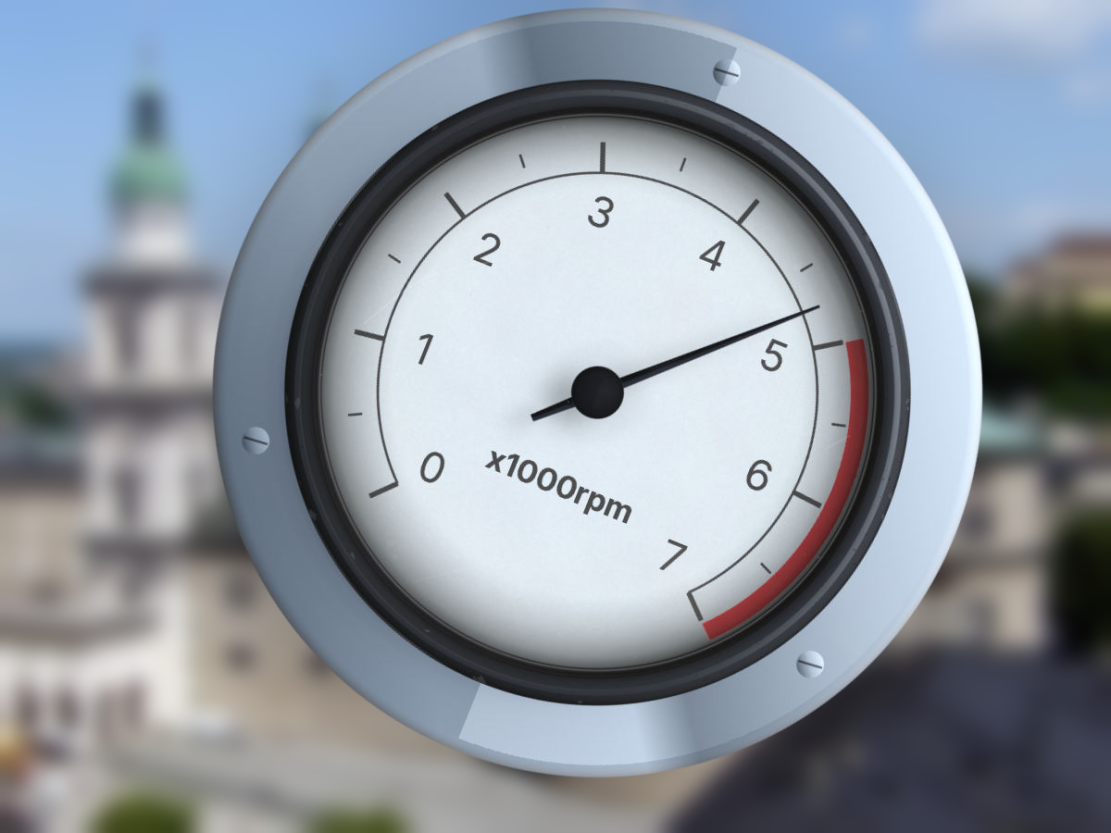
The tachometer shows 4750 (rpm)
